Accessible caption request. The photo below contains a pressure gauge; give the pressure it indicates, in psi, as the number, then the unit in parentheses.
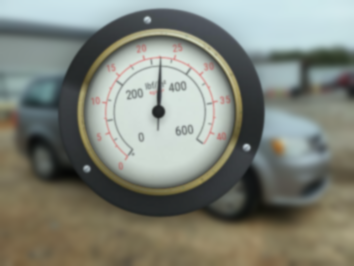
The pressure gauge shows 325 (psi)
